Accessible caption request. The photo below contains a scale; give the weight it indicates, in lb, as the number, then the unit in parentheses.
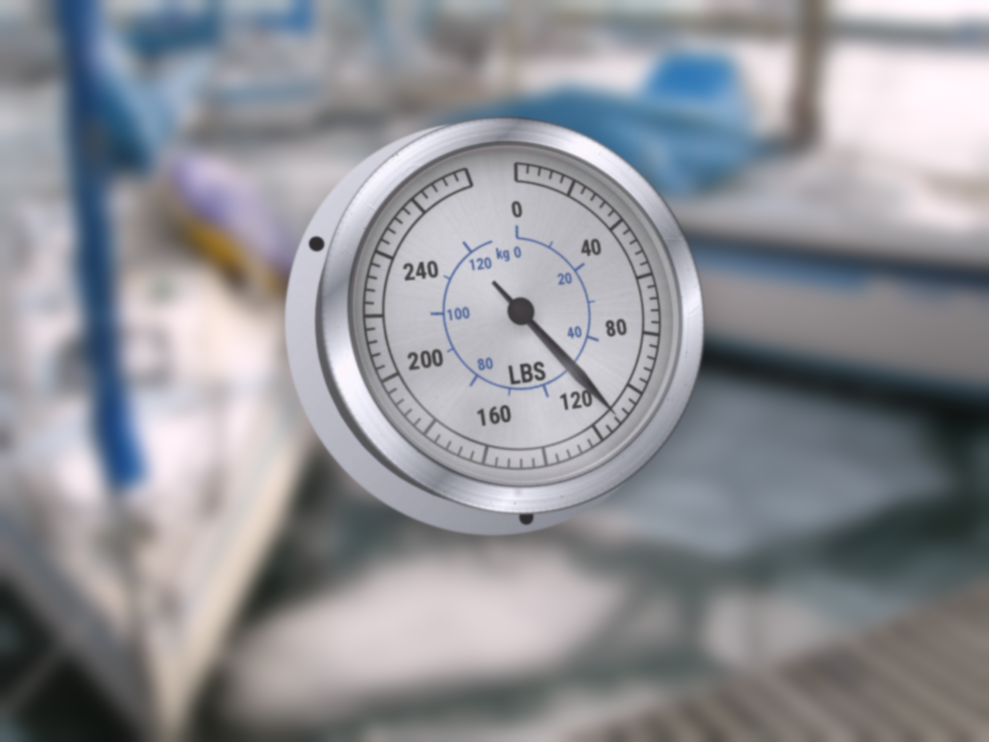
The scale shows 112 (lb)
